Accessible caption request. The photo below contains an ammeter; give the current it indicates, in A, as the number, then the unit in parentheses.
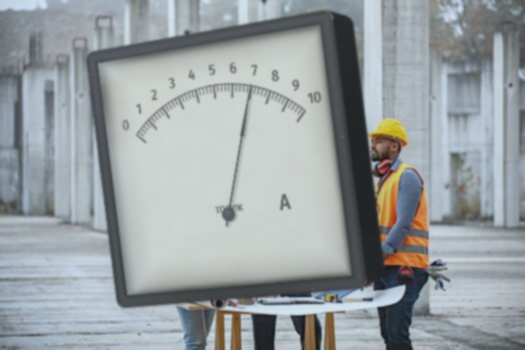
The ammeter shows 7 (A)
